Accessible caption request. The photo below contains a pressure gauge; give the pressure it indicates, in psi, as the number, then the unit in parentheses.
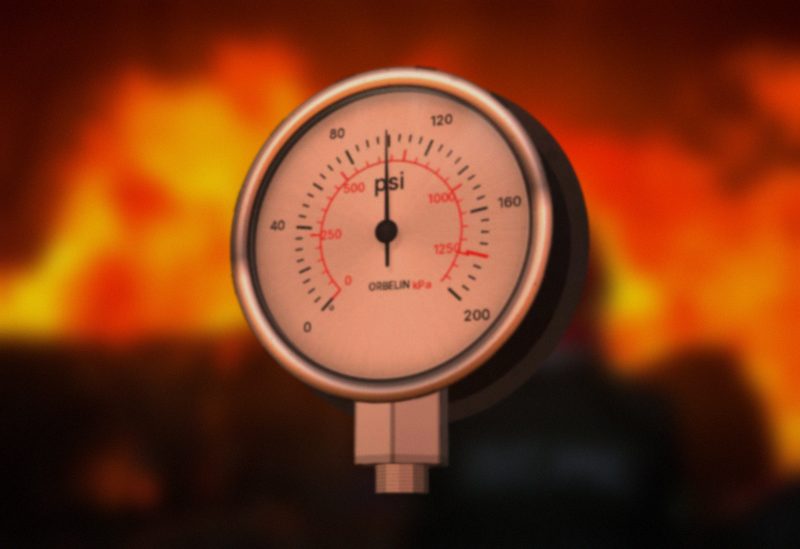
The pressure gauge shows 100 (psi)
